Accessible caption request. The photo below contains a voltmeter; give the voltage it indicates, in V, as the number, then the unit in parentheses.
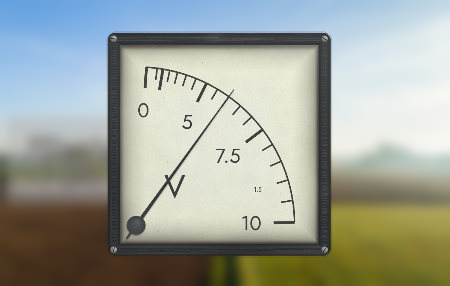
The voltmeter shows 6 (V)
